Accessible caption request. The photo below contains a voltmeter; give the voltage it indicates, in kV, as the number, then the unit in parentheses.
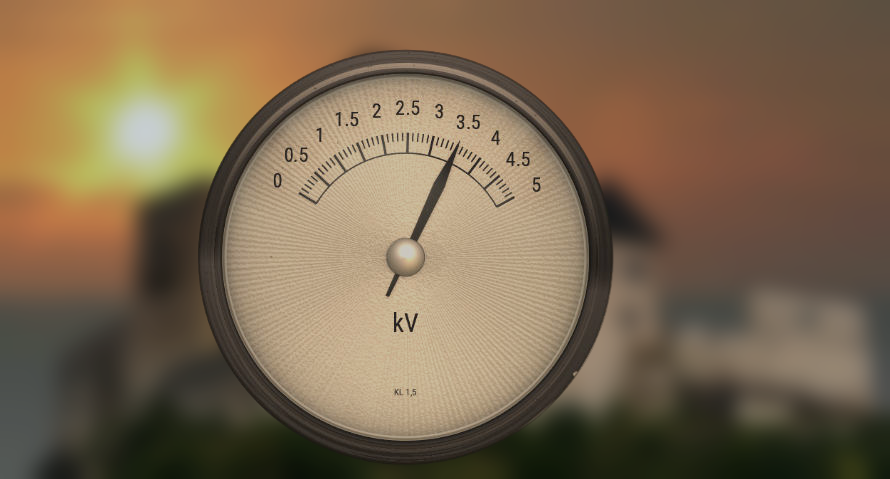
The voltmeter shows 3.5 (kV)
